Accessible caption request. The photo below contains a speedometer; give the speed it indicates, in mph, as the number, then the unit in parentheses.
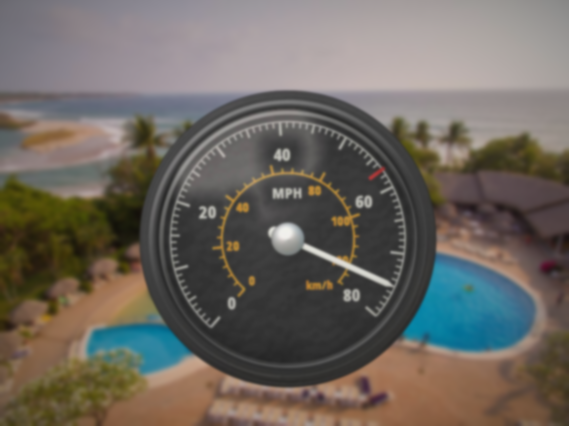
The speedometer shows 75 (mph)
